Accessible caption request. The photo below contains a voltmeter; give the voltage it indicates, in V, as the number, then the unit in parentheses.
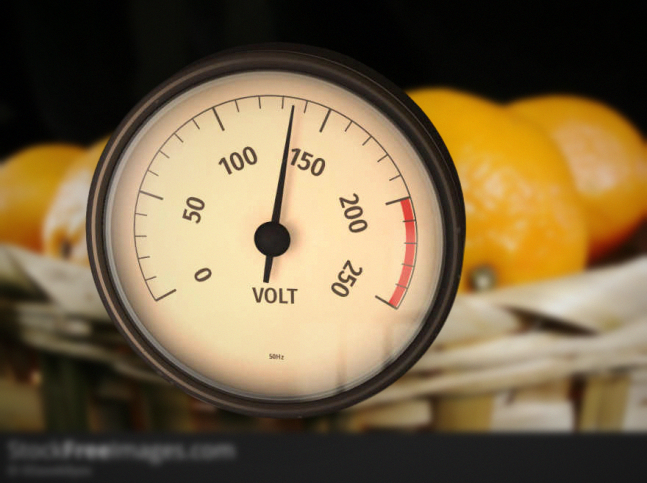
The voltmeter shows 135 (V)
